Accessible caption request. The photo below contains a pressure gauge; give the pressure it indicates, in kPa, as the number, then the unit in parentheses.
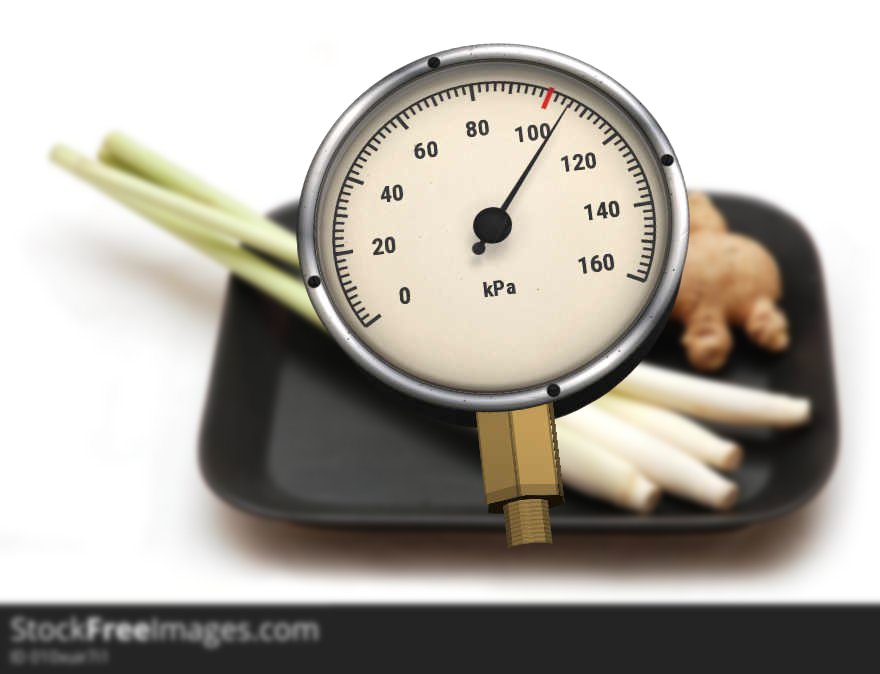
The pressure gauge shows 106 (kPa)
